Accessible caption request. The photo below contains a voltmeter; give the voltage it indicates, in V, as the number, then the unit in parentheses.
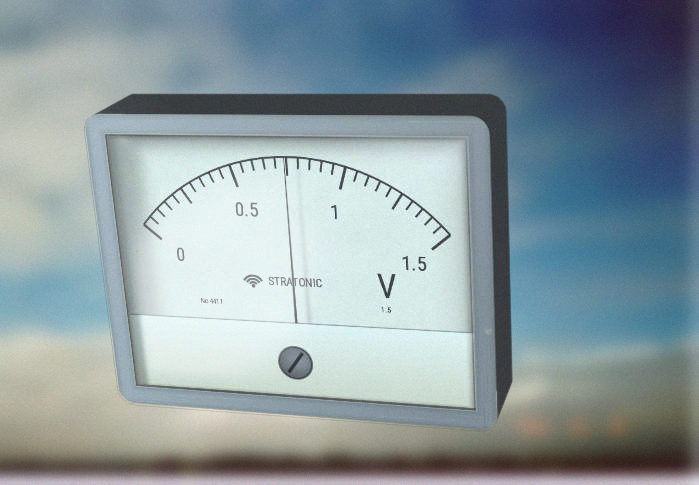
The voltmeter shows 0.75 (V)
